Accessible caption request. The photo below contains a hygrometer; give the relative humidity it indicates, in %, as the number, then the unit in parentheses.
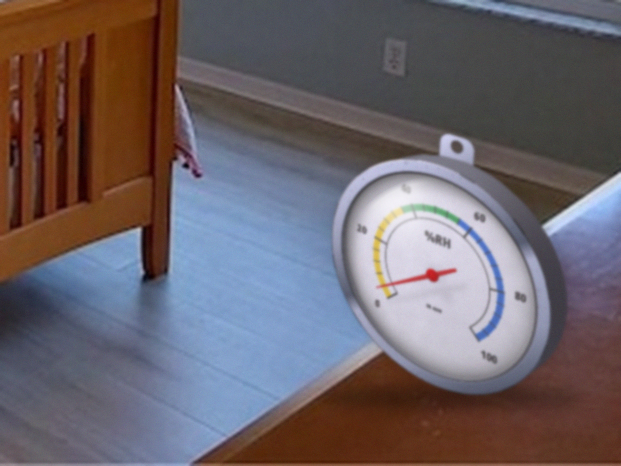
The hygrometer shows 4 (%)
